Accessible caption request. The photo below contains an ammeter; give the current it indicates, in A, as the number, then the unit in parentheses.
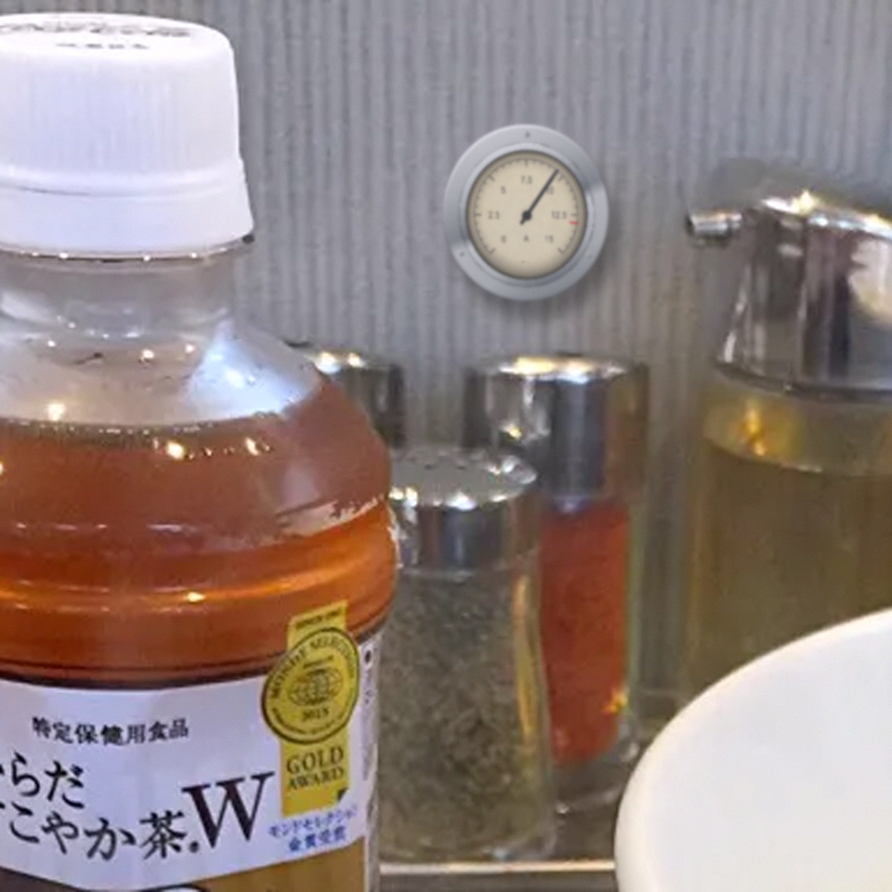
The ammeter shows 9.5 (A)
